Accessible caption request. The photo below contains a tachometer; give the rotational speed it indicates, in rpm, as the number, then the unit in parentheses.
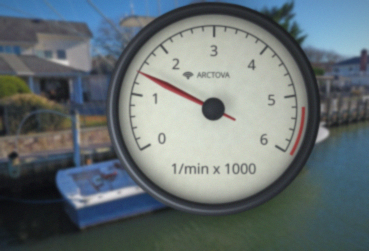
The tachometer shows 1400 (rpm)
